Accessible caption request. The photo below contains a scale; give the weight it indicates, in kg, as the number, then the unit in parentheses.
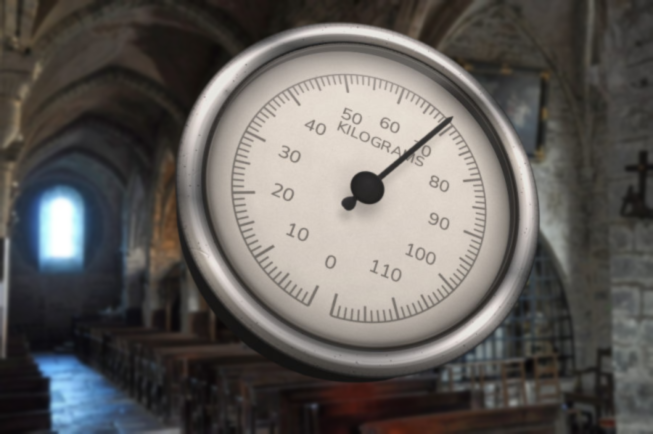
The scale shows 69 (kg)
